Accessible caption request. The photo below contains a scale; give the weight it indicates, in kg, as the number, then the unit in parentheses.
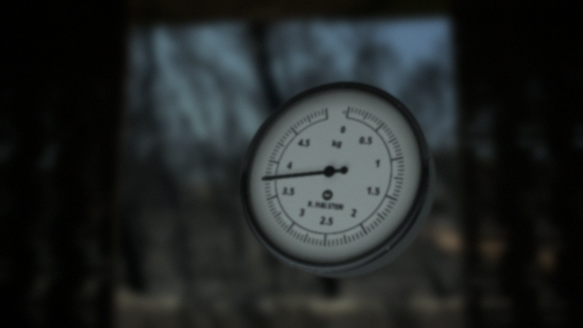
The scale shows 3.75 (kg)
